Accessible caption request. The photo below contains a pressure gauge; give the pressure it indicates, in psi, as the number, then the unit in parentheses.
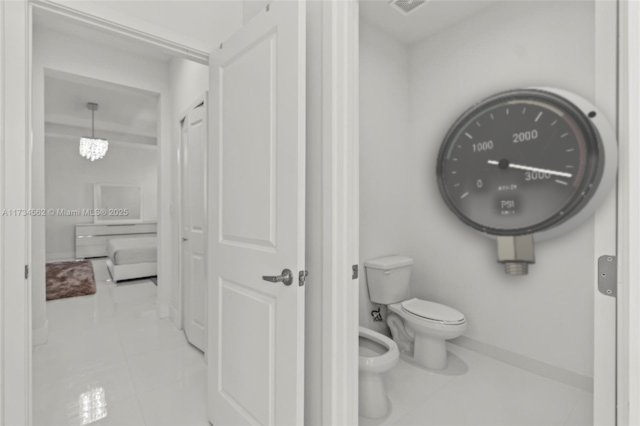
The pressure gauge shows 2900 (psi)
